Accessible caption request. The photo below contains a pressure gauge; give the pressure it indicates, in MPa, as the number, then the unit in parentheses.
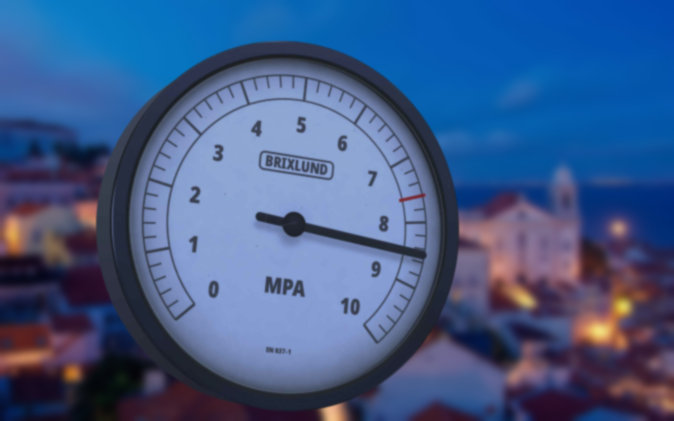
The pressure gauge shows 8.5 (MPa)
